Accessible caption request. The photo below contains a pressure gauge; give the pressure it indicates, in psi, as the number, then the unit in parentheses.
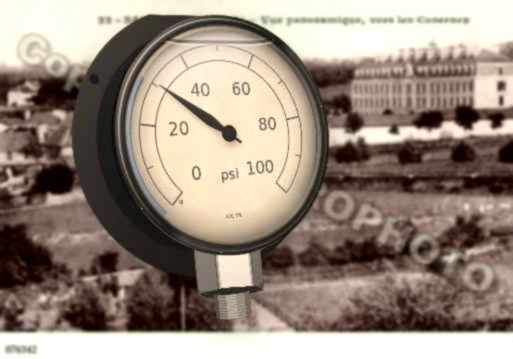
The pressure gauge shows 30 (psi)
